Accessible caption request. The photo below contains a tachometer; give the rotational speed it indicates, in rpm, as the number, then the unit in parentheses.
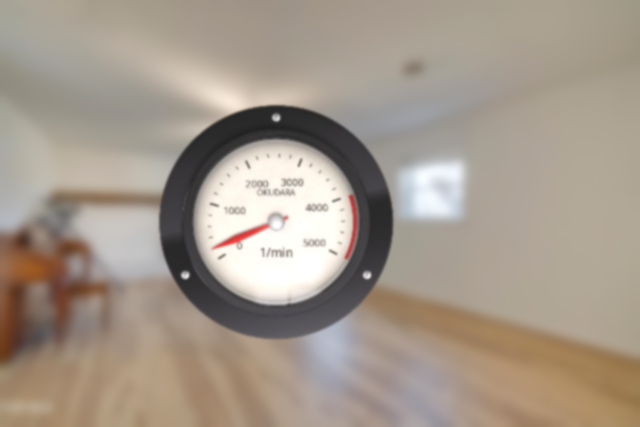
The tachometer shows 200 (rpm)
